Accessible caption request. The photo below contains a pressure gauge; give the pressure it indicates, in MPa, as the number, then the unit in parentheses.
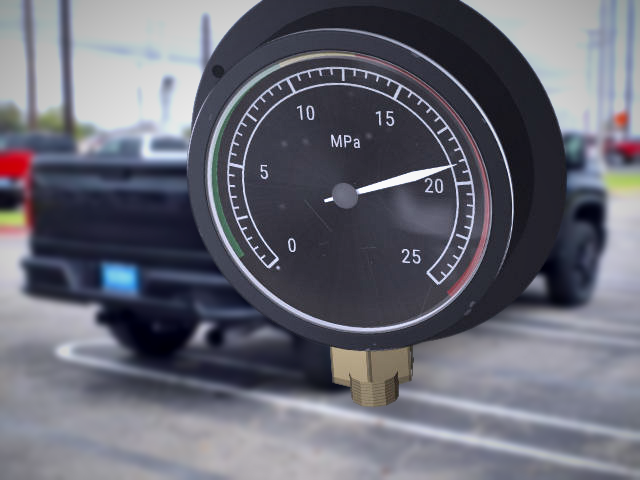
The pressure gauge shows 19 (MPa)
